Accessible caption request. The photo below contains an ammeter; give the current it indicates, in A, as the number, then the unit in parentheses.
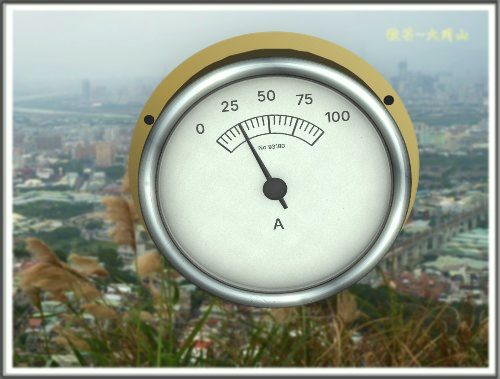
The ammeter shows 25 (A)
